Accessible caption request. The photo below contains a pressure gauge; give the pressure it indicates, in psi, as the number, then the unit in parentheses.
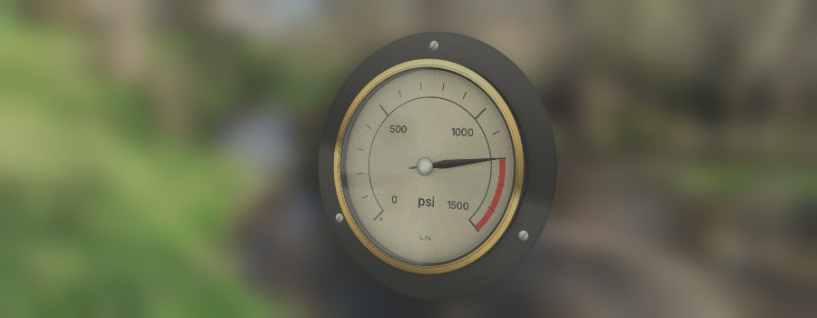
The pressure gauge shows 1200 (psi)
